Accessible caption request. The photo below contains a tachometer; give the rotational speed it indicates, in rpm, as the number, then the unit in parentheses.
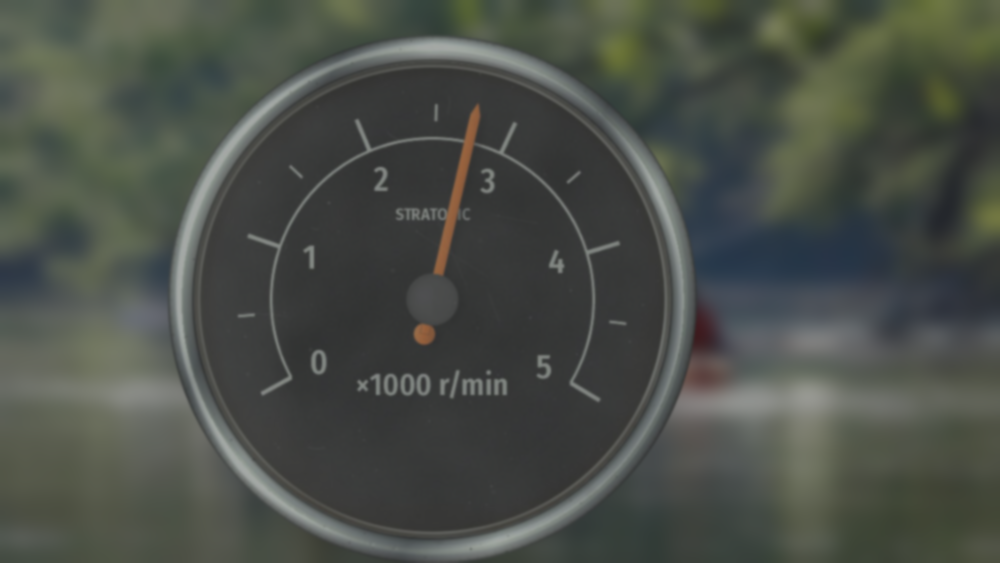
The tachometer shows 2750 (rpm)
